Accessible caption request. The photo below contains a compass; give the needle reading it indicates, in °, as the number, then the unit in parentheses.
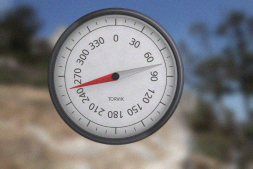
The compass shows 255 (°)
